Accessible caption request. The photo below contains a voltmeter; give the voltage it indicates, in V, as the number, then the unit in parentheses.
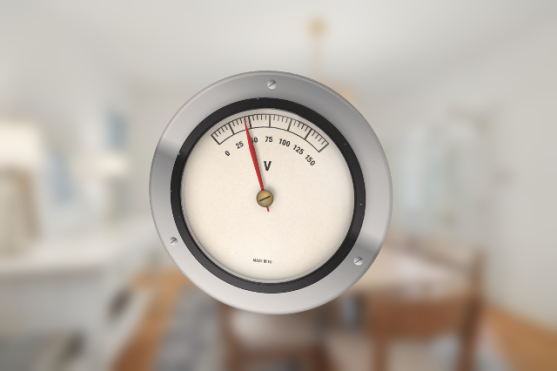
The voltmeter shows 45 (V)
